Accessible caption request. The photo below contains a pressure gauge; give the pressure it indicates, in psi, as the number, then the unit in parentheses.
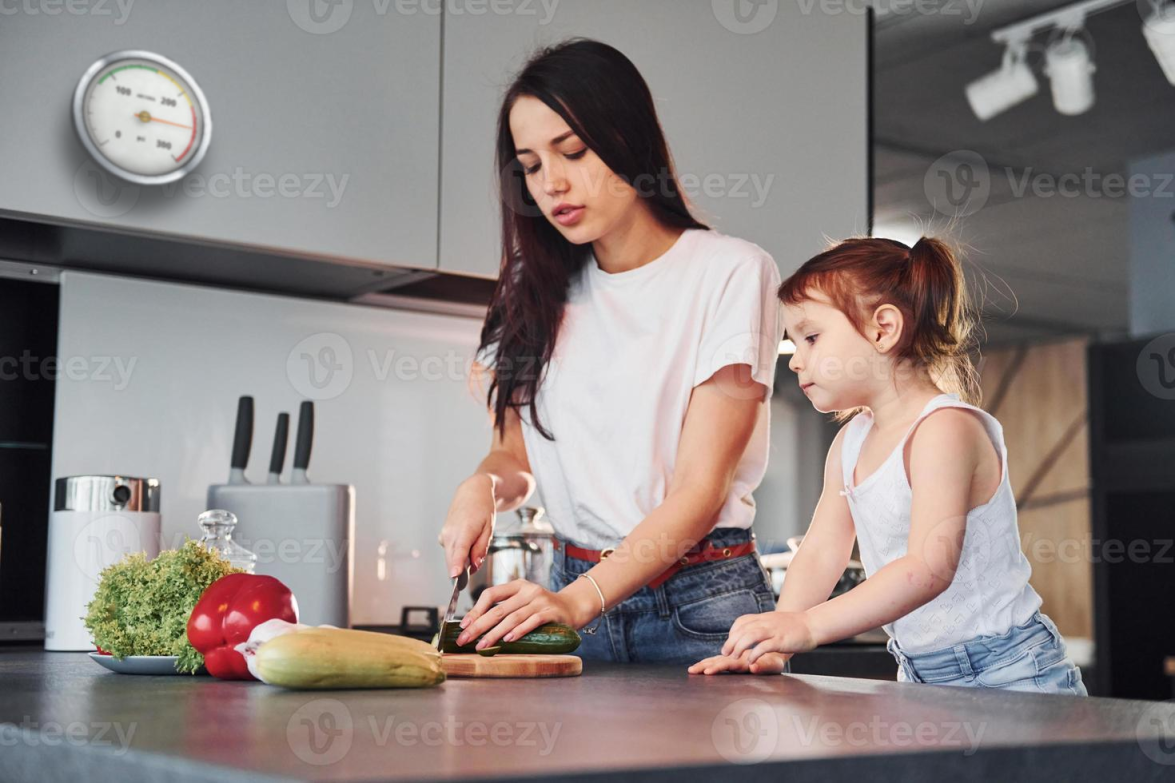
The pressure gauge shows 250 (psi)
